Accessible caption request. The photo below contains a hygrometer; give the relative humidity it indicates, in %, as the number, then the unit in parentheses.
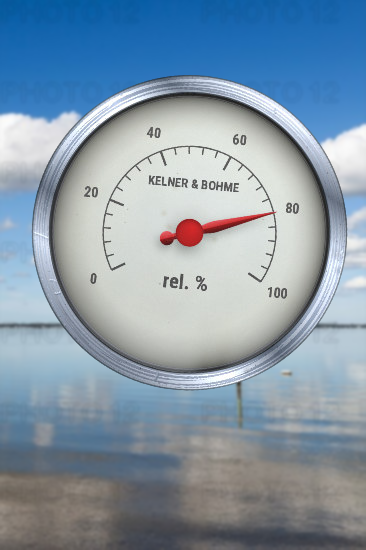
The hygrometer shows 80 (%)
